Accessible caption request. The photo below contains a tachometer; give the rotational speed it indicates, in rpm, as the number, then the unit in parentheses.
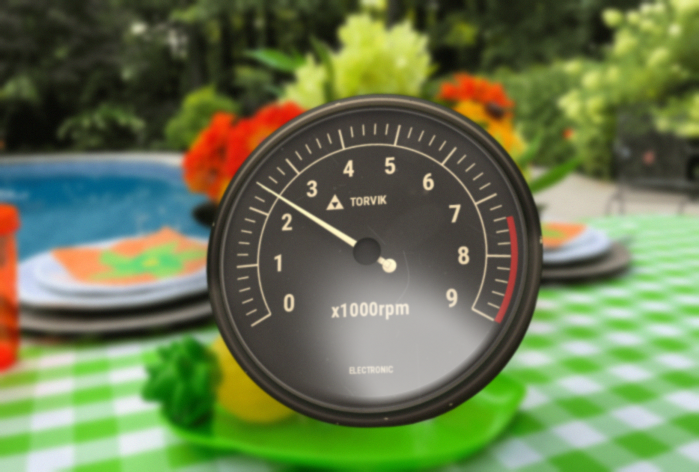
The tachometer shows 2400 (rpm)
